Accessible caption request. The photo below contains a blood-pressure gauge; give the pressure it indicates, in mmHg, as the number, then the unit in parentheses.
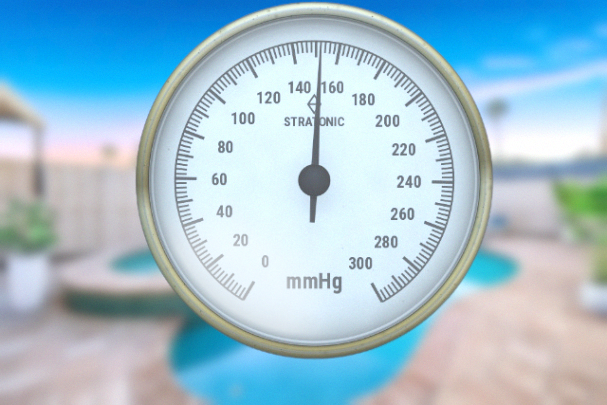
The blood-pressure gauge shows 152 (mmHg)
